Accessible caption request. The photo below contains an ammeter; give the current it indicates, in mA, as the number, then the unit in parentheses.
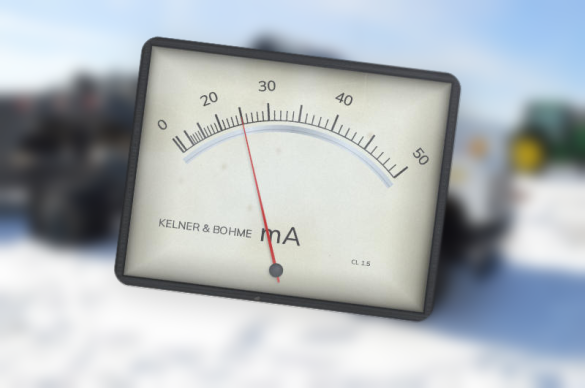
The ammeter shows 25 (mA)
